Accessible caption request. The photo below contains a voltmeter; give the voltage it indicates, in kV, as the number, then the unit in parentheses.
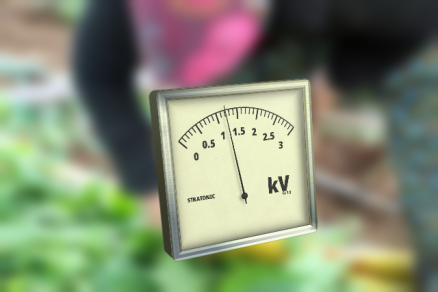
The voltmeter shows 1.2 (kV)
